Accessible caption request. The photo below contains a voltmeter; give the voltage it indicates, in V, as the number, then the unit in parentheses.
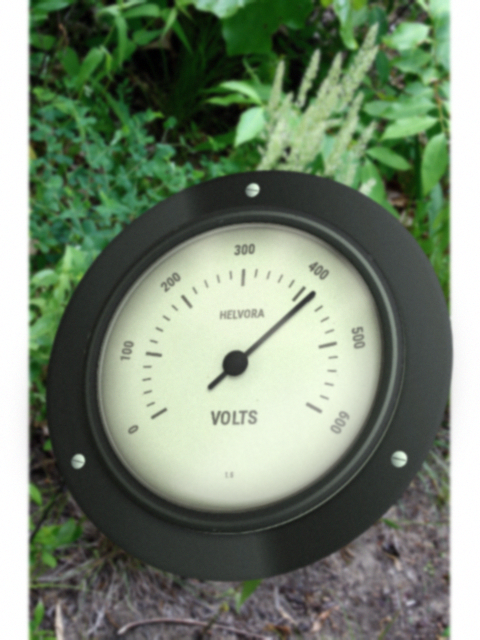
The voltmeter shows 420 (V)
